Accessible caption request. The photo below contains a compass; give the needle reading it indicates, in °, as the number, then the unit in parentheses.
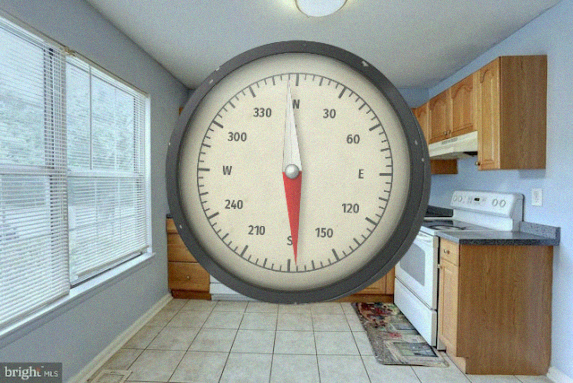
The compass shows 175 (°)
